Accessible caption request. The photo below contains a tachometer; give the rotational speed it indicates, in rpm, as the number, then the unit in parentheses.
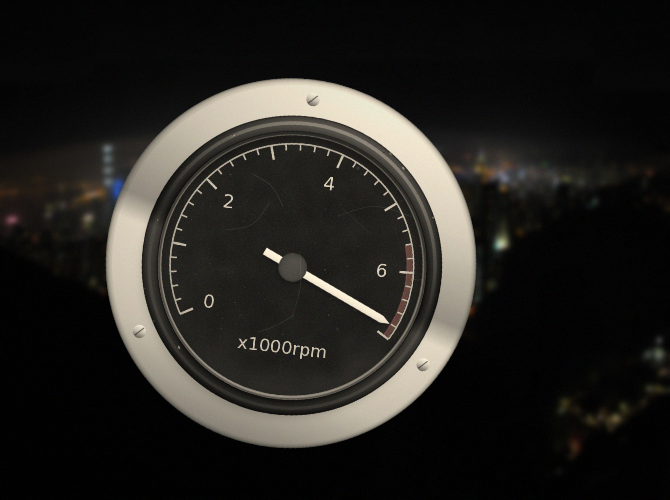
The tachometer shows 6800 (rpm)
